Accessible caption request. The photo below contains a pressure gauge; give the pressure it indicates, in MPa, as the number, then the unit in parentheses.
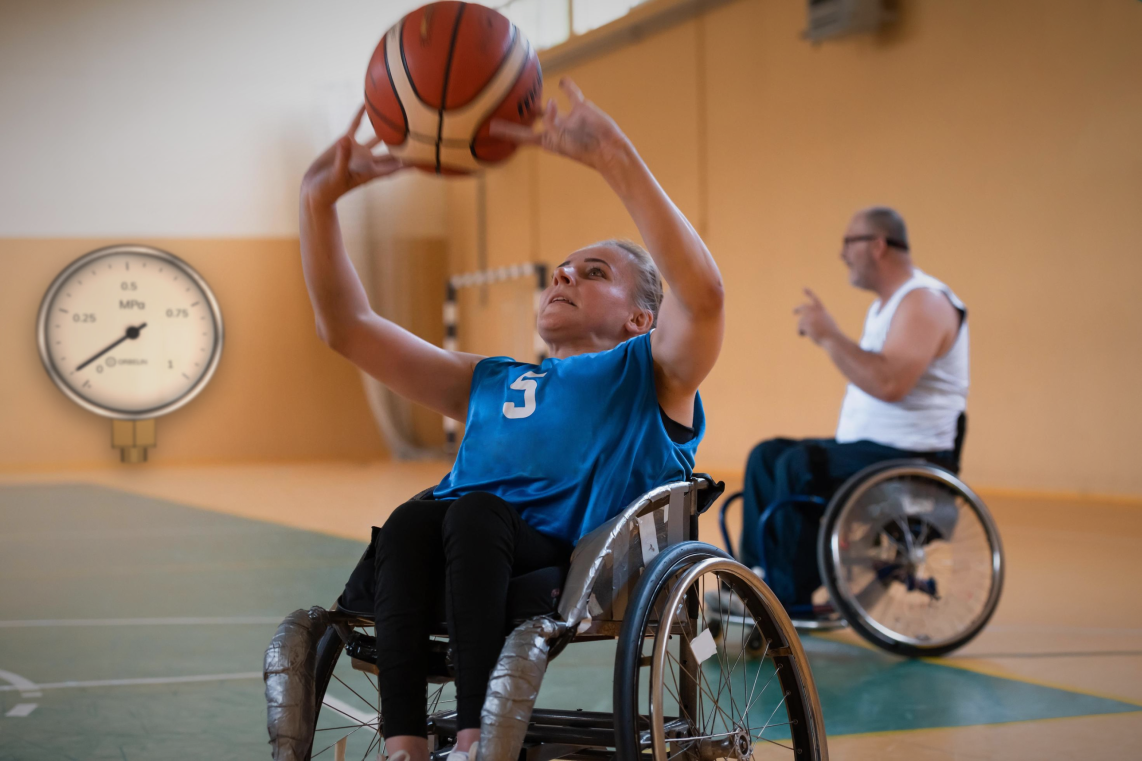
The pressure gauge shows 0.05 (MPa)
